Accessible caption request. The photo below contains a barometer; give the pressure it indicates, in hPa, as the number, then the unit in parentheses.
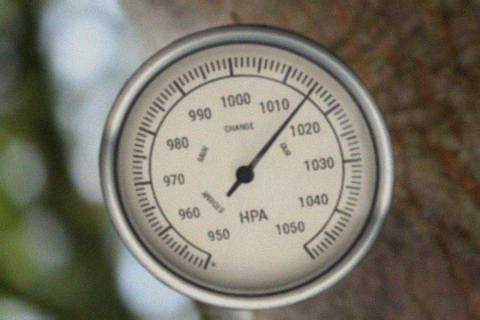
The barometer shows 1015 (hPa)
